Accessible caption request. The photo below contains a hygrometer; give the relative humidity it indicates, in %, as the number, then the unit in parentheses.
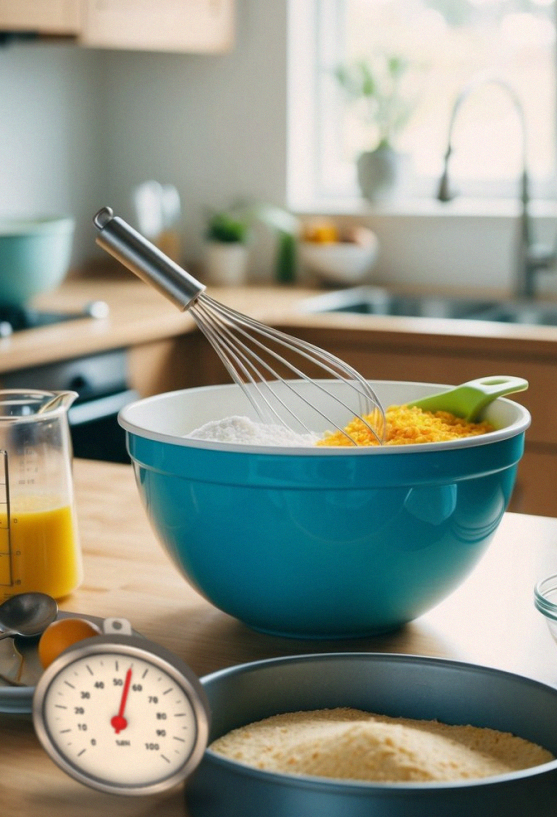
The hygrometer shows 55 (%)
